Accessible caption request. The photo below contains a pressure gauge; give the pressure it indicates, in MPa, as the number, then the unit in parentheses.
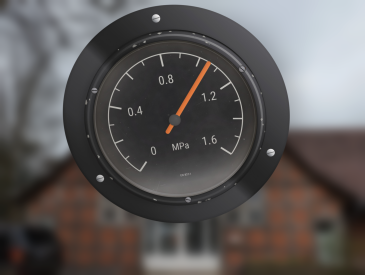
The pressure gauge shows 1.05 (MPa)
